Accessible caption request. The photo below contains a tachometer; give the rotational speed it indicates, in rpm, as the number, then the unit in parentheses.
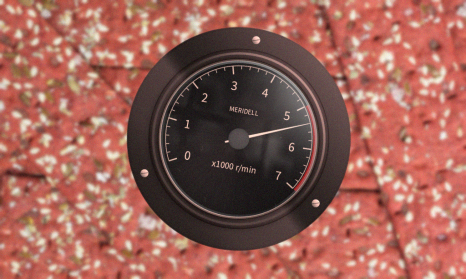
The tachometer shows 5400 (rpm)
